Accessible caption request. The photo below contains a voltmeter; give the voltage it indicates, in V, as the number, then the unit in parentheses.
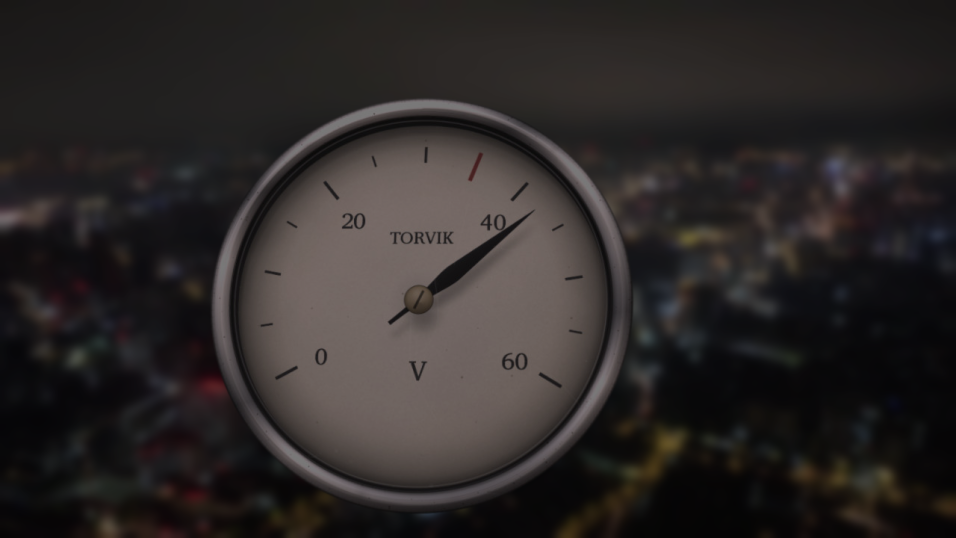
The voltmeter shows 42.5 (V)
